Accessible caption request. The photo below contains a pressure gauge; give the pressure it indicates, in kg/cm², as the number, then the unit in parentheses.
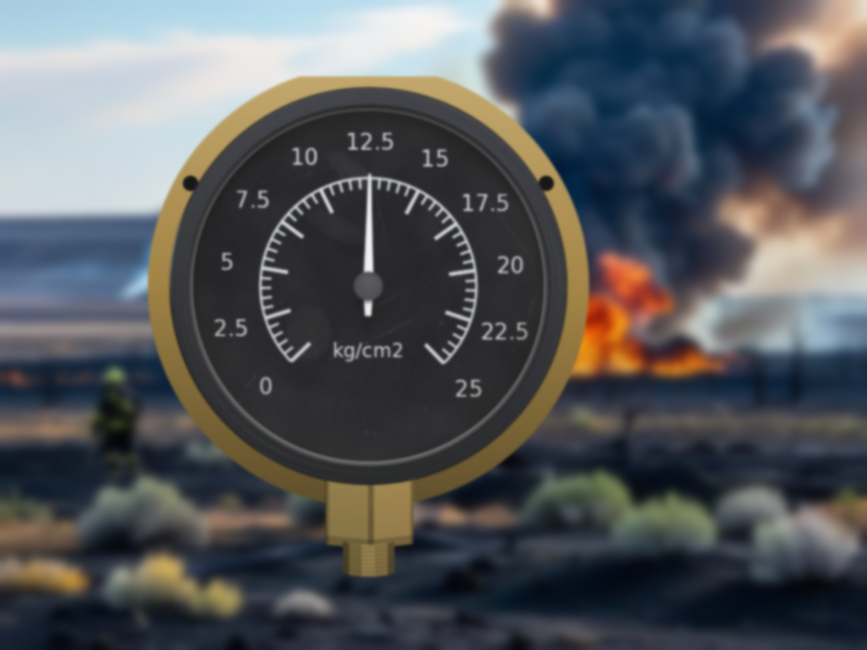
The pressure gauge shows 12.5 (kg/cm²)
